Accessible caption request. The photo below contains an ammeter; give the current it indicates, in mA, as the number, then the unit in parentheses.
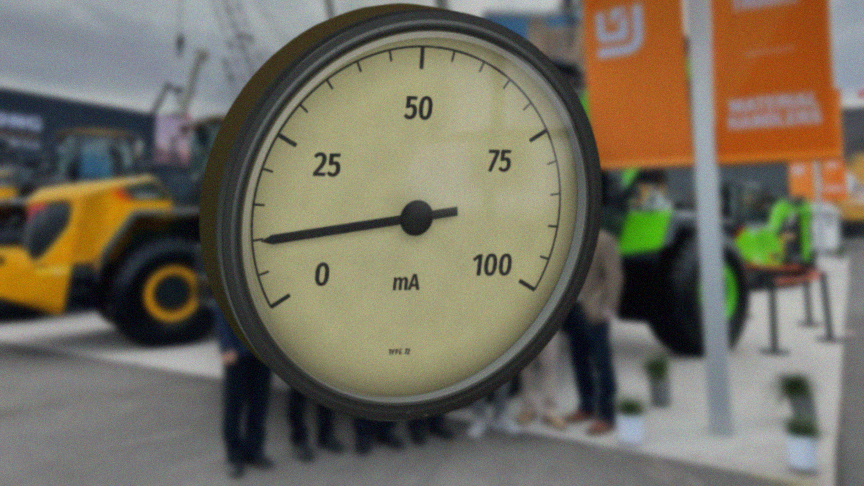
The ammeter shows 10 (mA)
